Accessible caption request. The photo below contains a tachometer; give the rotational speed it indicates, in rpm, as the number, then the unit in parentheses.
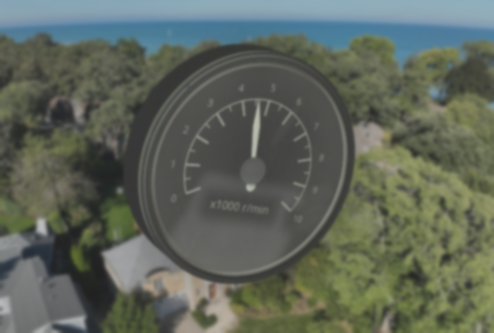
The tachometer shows 4500 (rpm)
